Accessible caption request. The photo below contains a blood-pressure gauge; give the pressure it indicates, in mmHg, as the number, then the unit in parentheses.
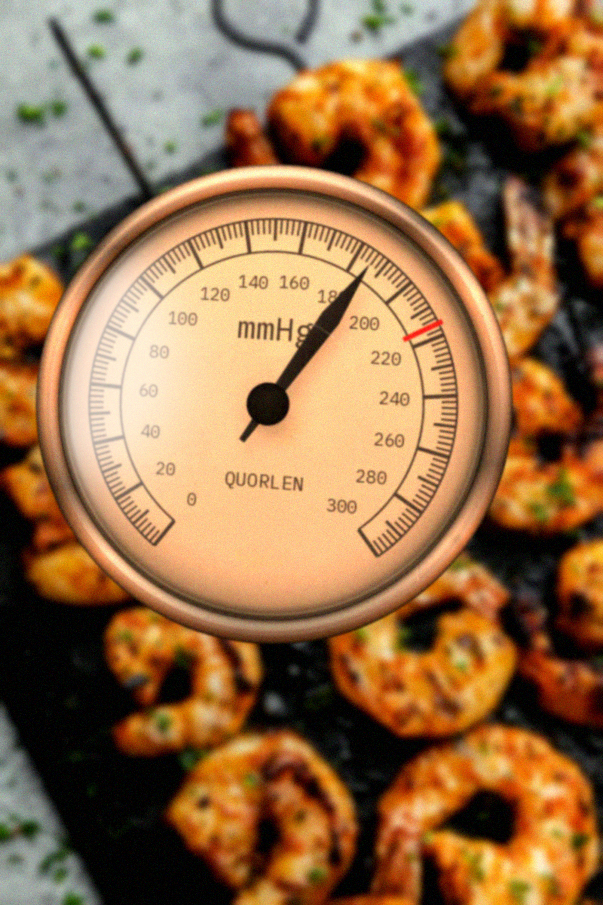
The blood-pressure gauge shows 186 (mmHg)
